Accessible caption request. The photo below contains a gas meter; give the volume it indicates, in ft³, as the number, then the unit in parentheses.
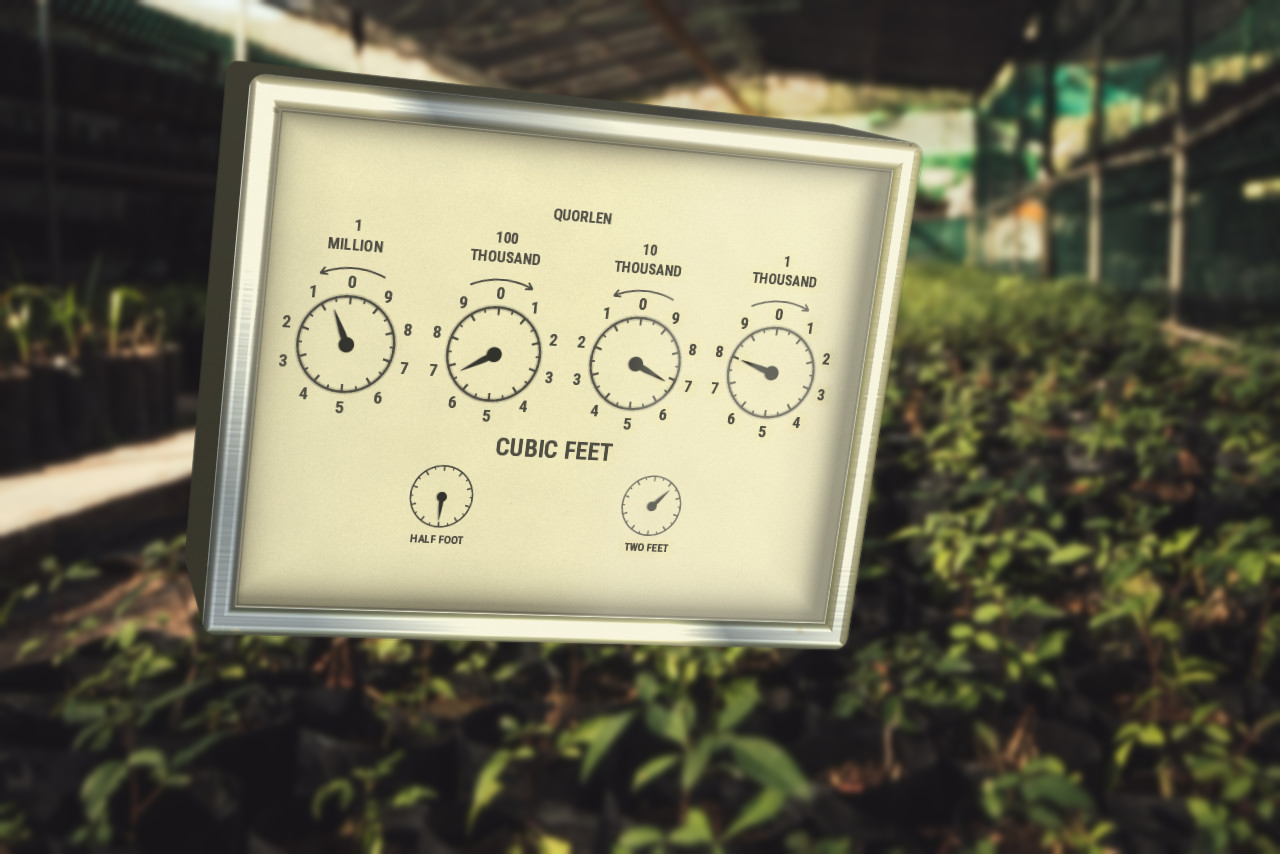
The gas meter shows 66800 (ft³)
